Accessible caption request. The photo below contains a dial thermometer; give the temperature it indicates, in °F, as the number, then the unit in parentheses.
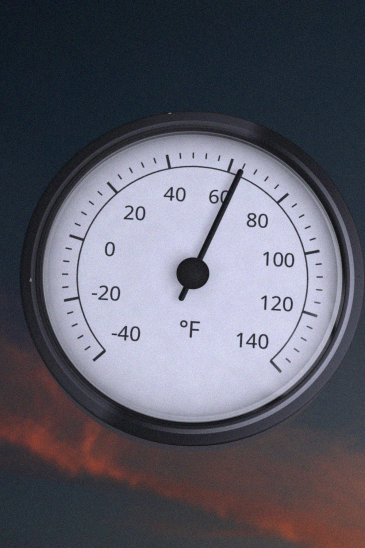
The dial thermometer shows 64 (°F)
